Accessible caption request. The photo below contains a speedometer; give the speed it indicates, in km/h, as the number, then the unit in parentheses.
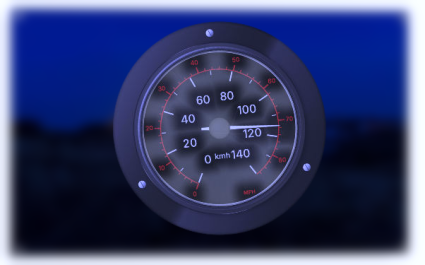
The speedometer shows 115 (km/h)
